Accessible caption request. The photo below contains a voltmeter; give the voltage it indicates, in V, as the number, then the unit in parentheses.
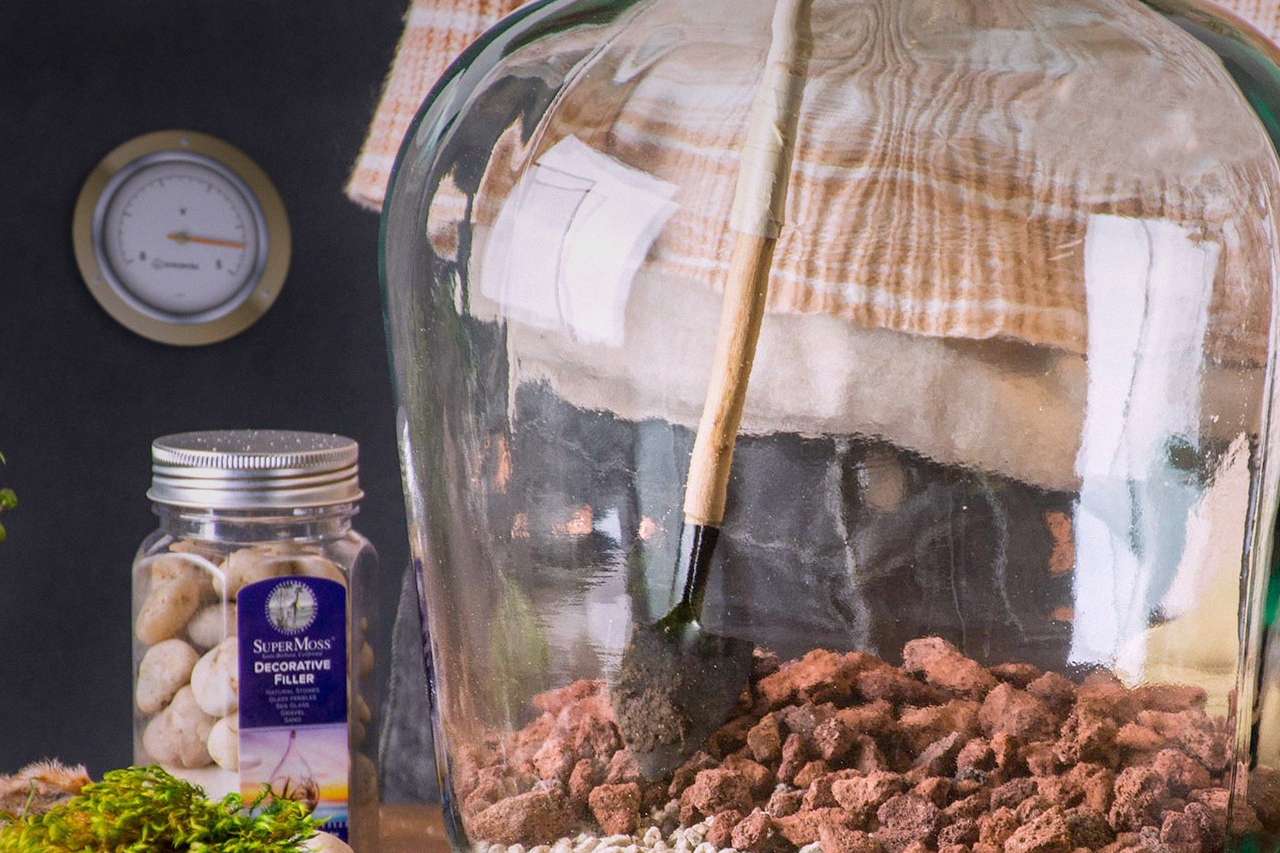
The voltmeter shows 4.4 (V)
